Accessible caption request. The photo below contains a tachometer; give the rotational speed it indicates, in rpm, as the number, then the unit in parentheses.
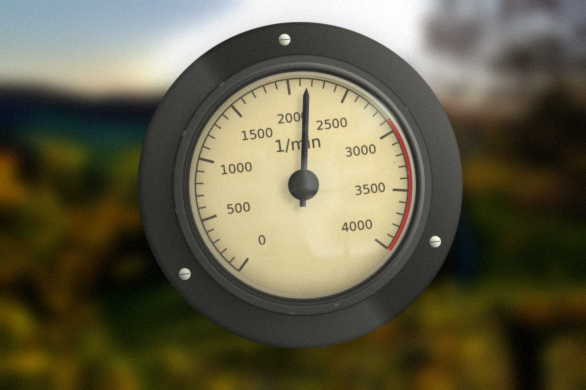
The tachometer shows 2150 (rpm)
